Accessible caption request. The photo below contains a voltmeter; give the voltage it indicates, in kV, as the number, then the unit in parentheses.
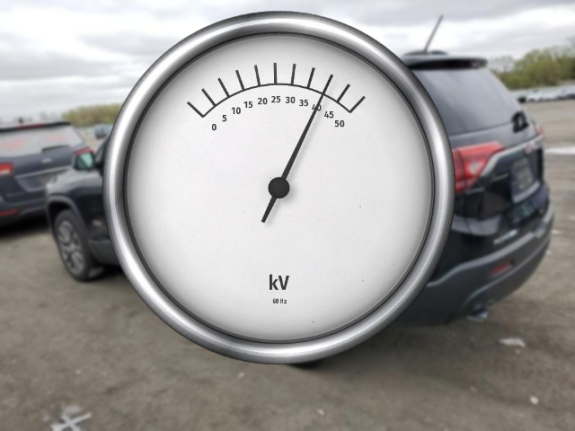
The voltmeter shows 40 (kV)
